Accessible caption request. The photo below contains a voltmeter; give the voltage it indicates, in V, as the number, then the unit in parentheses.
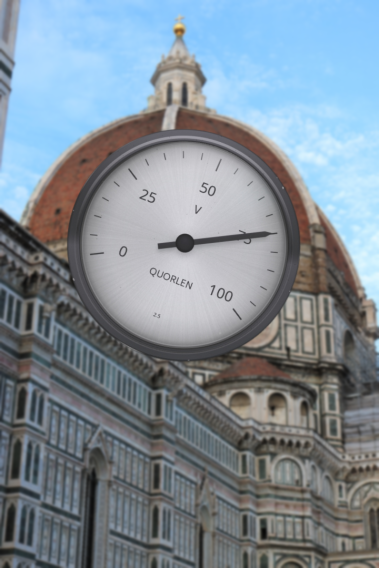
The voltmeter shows 75 (V)
